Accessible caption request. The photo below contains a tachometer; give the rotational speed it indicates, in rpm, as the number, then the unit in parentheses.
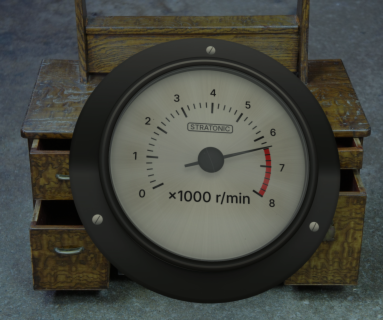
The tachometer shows 6400 (rpm)
